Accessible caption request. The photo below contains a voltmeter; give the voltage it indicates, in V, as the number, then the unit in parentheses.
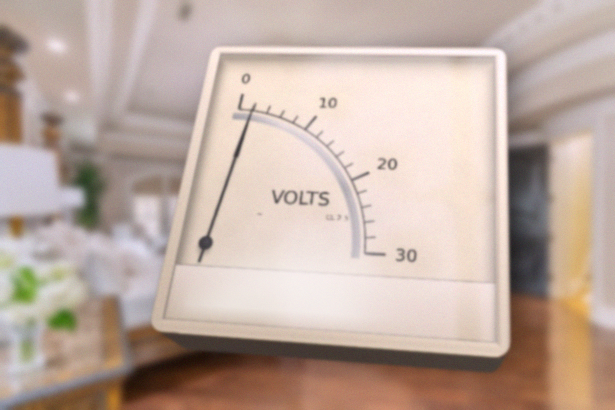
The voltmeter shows 2 (V)
